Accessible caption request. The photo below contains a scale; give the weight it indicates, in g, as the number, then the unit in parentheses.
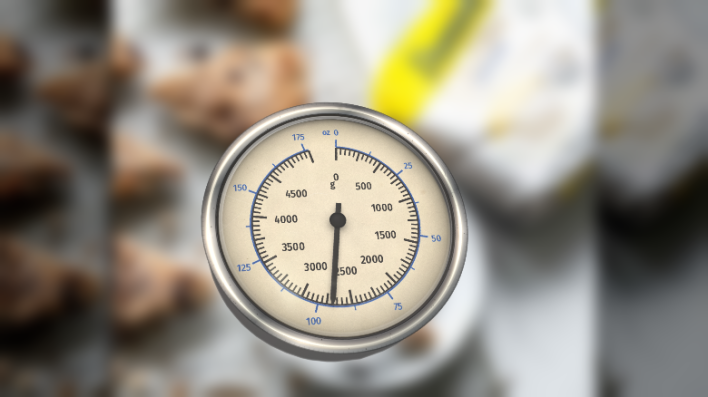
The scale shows 2700 (g)
